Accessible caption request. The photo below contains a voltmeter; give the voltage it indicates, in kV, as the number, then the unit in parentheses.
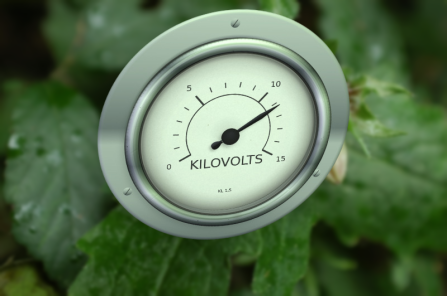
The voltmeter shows 11 (kV)
